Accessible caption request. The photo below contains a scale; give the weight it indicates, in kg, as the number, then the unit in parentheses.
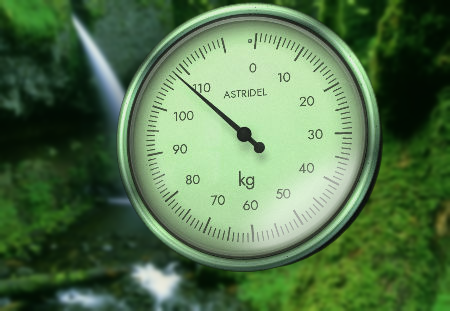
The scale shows 108 (kg)
